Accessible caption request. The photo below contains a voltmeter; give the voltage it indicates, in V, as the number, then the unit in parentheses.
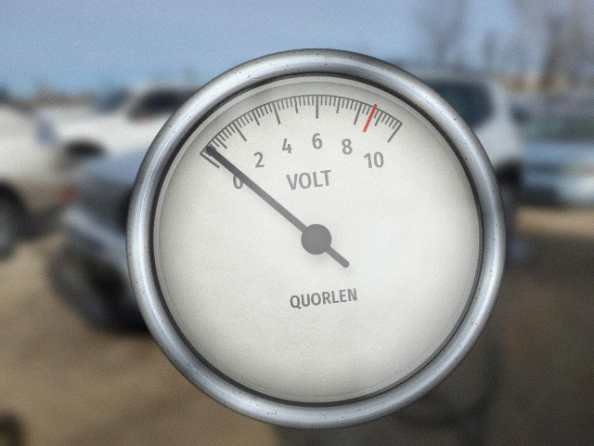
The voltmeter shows 0.4 (V)
